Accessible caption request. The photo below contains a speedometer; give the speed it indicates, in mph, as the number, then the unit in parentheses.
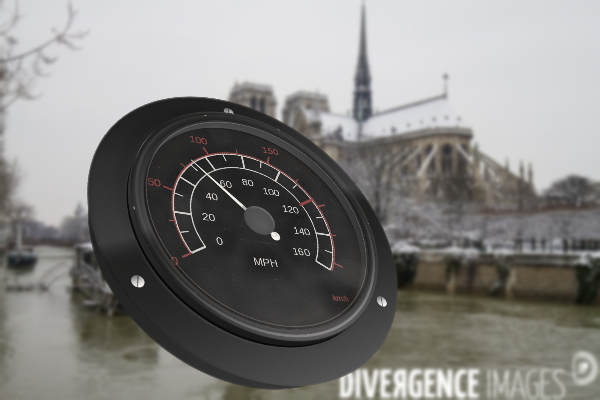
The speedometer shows 50 (mph)
